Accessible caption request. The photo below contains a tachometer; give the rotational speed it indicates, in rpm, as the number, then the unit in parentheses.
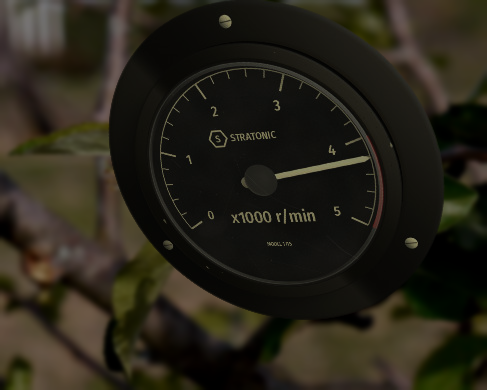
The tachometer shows 4200 (rpm)
